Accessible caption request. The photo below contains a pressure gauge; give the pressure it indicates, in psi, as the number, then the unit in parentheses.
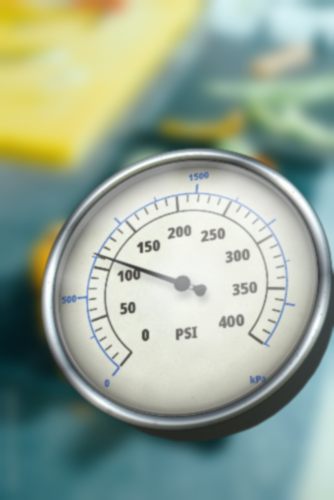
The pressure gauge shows 110 (psi)
